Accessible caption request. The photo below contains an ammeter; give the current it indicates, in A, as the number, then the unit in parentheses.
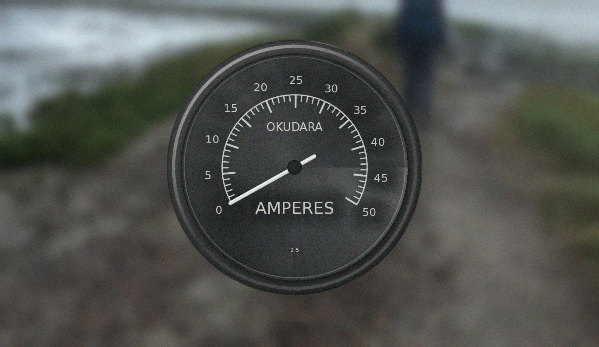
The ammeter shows 0 (A)
